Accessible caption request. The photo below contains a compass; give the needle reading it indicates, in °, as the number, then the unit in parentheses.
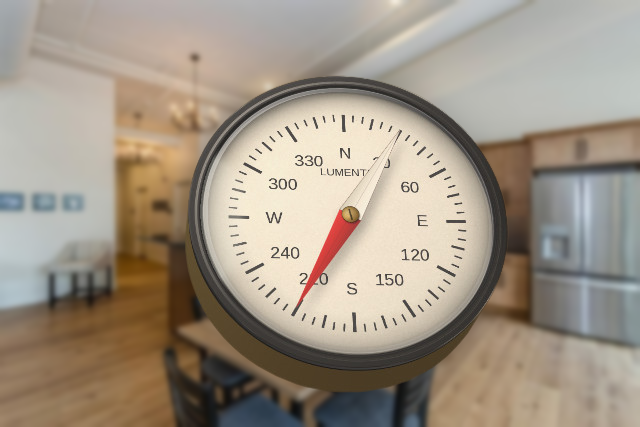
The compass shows 210 (°)
